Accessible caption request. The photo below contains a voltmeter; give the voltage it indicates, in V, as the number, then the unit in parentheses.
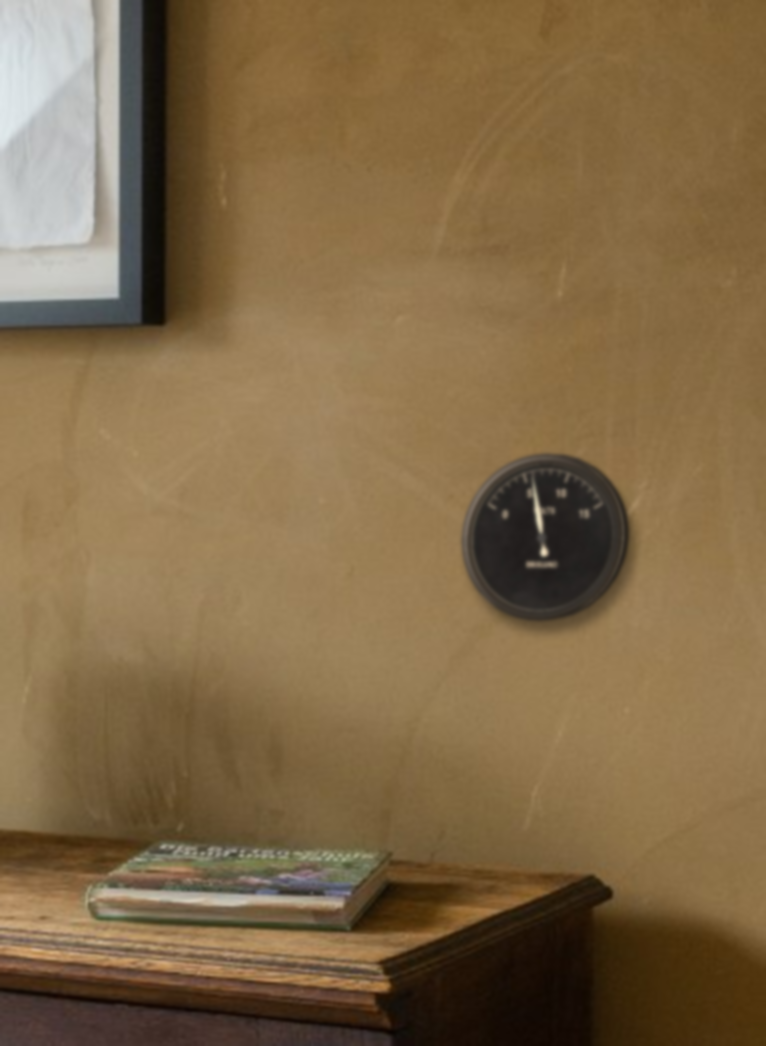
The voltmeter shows 6 (V)
